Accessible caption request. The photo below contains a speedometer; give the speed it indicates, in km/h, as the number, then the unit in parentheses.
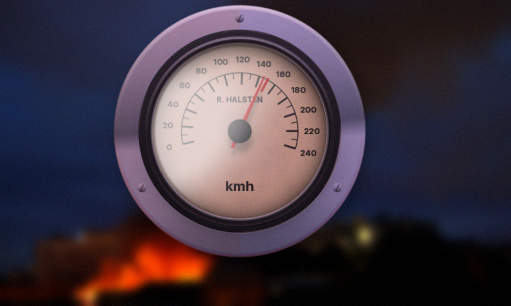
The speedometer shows 145 (km/h)
